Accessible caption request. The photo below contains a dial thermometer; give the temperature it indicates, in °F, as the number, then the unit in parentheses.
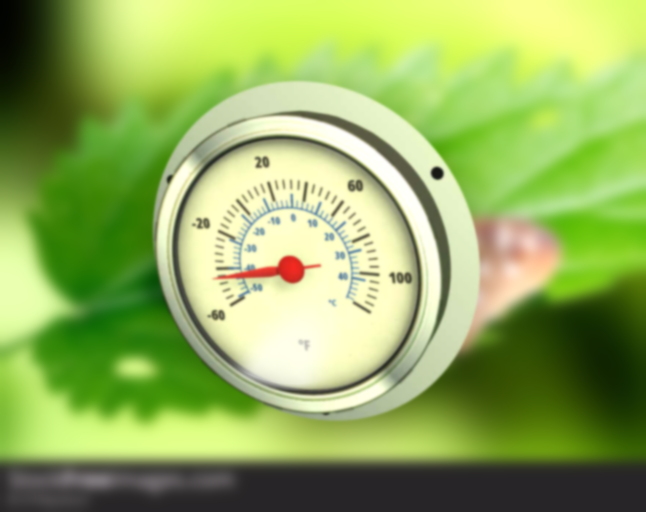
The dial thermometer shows -44 (°F)
